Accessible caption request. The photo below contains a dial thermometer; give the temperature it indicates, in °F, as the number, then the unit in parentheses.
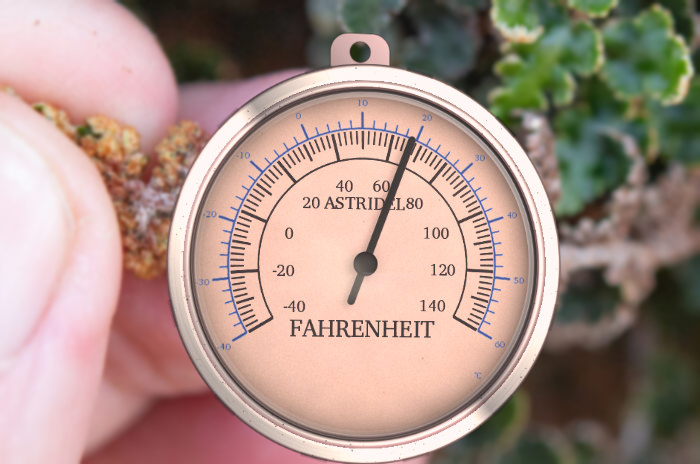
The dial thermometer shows 66 (°F)
